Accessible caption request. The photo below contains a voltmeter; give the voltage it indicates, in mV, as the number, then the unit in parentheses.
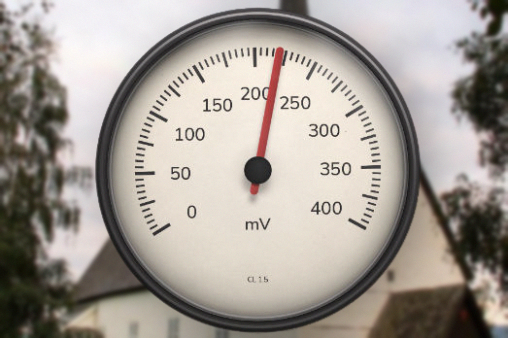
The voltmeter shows 220 (mV)
